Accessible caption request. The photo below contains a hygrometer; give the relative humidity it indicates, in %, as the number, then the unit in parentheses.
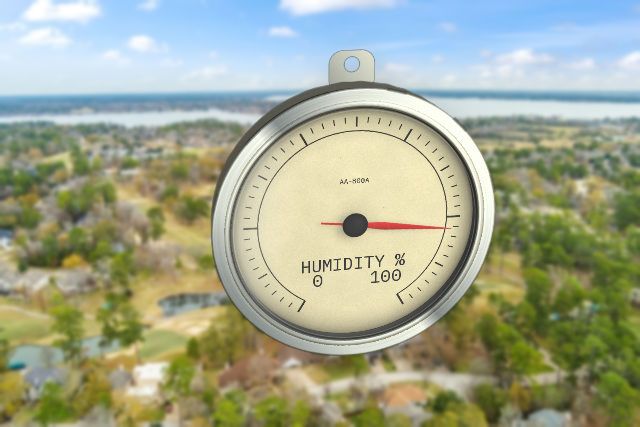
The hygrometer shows 82 (%)
